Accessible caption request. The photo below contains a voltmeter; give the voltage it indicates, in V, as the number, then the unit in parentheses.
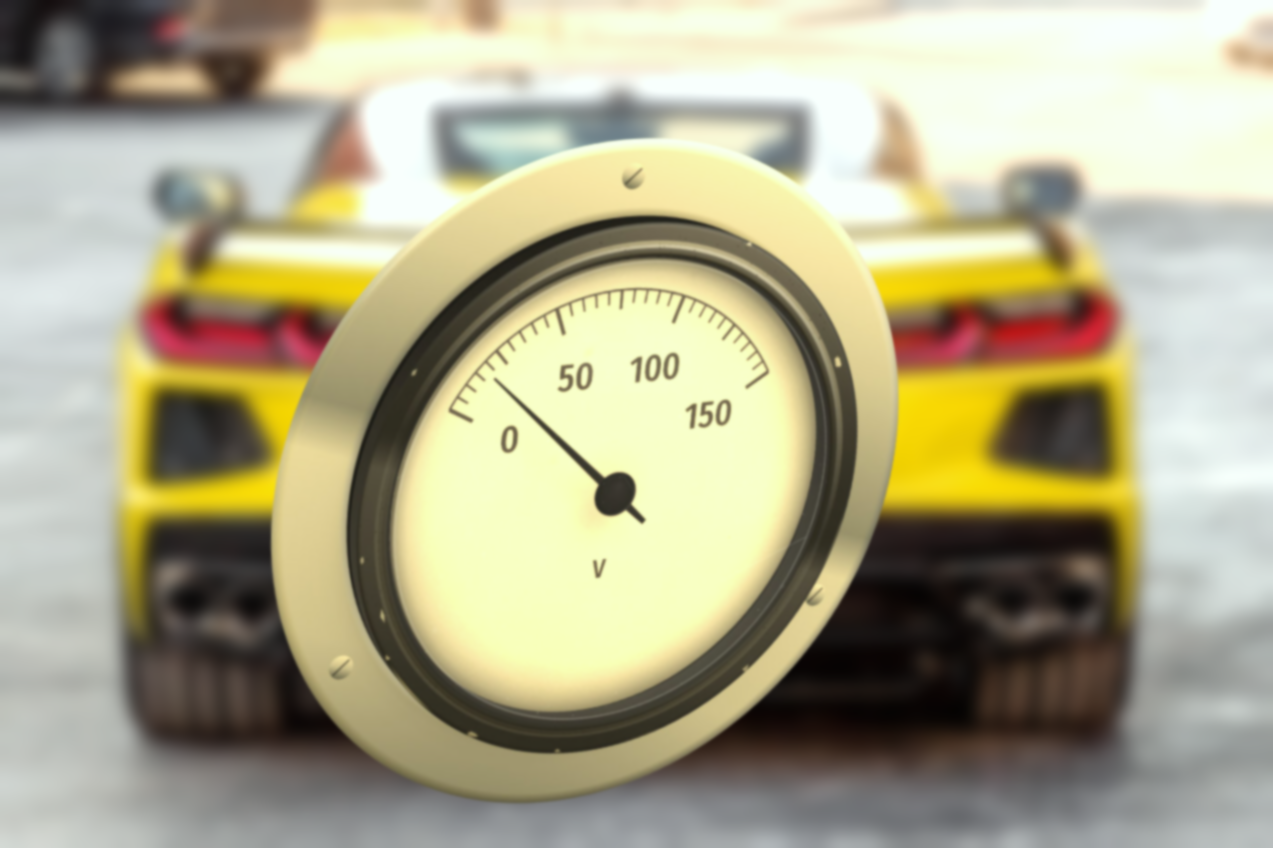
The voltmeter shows 17.5 (V)
